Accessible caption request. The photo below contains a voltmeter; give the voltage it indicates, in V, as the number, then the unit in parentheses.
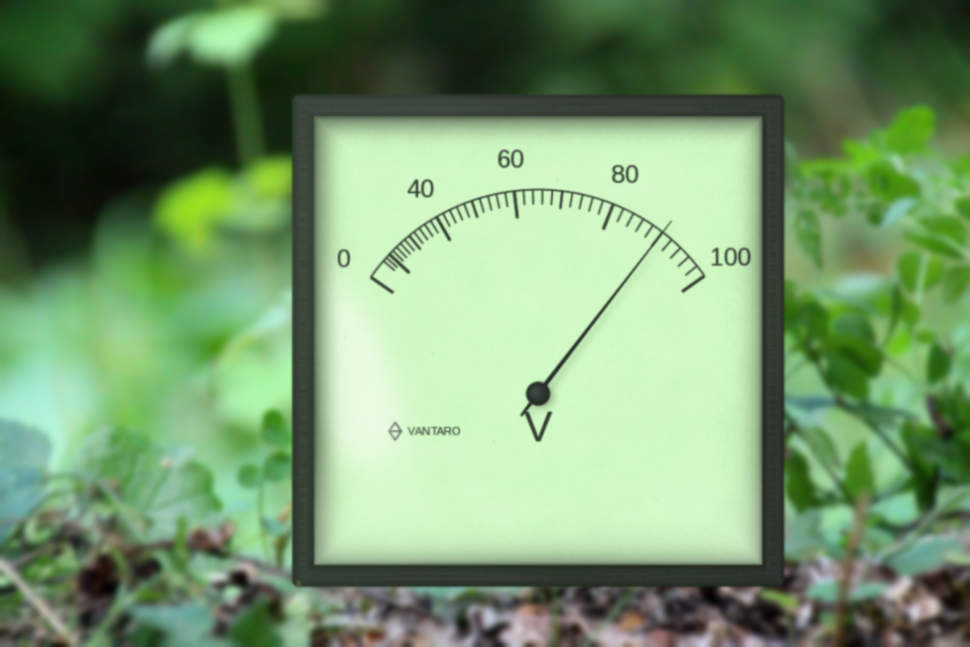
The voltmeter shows 90 (V)
